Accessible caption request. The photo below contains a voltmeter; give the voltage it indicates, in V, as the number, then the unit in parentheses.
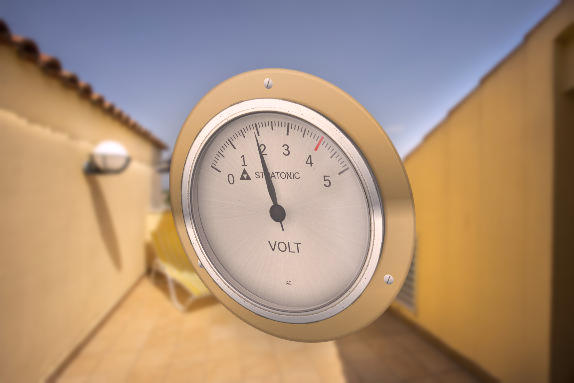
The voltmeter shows 2 (V)
